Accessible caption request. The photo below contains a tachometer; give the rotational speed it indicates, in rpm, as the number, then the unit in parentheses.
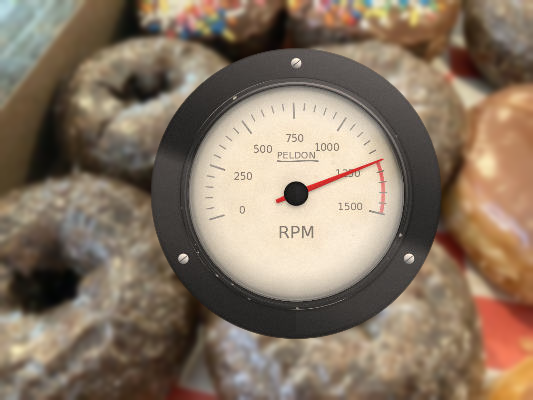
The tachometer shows 1250 (rpm)
